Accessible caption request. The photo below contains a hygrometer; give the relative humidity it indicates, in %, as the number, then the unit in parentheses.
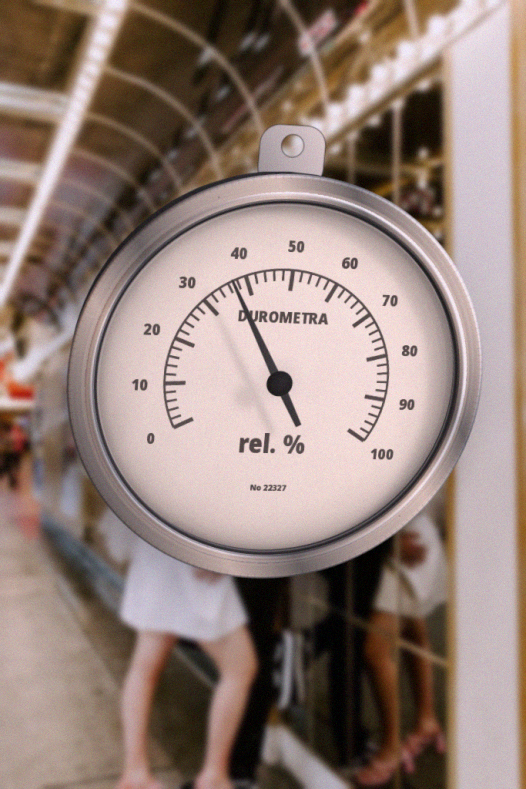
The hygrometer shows 37 (%)
